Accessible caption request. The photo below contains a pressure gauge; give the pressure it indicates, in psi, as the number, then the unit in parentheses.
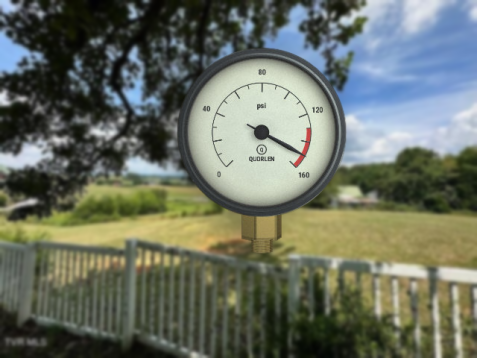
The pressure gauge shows 150 (psi)
